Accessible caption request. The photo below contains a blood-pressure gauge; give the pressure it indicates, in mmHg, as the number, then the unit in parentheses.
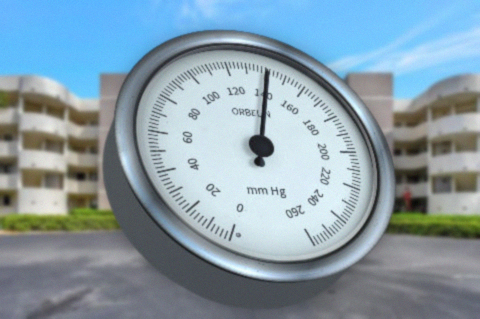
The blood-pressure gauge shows 140 (mmHg)
